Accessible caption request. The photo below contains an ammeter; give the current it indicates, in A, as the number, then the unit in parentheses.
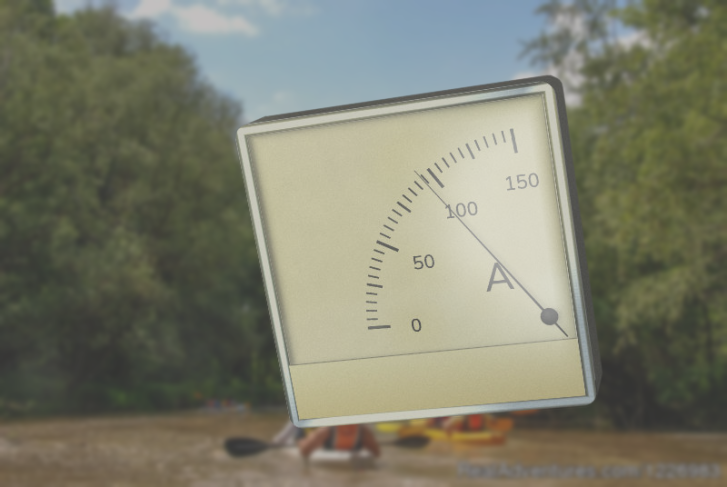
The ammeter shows 95 (A)
